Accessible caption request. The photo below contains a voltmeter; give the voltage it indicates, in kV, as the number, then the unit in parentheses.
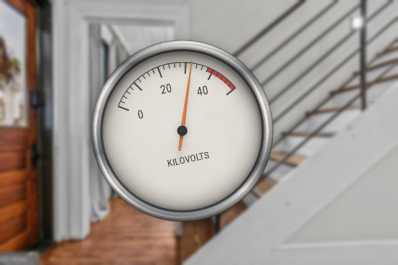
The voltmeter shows 32 (kV)
